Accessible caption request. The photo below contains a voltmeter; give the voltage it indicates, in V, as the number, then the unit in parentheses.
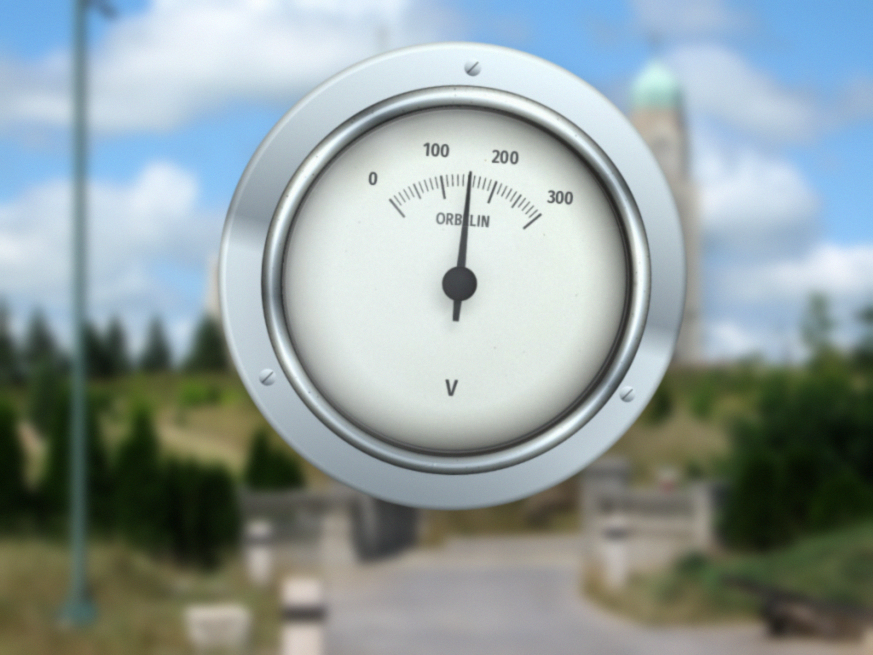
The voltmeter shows 150 (V)
